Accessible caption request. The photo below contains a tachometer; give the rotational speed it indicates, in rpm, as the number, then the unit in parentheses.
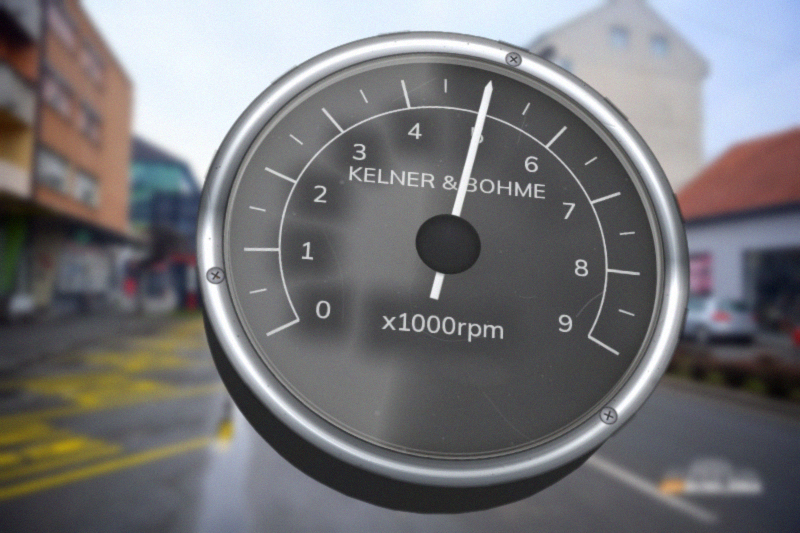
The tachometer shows 5000 (rpm)
